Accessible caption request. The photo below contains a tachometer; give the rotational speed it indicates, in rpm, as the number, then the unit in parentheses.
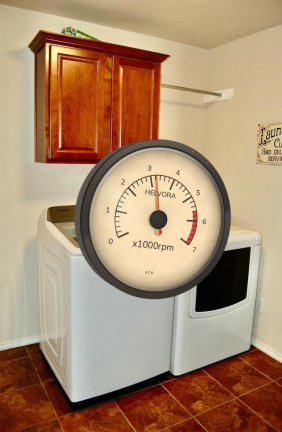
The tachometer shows 3200 (rpm)
